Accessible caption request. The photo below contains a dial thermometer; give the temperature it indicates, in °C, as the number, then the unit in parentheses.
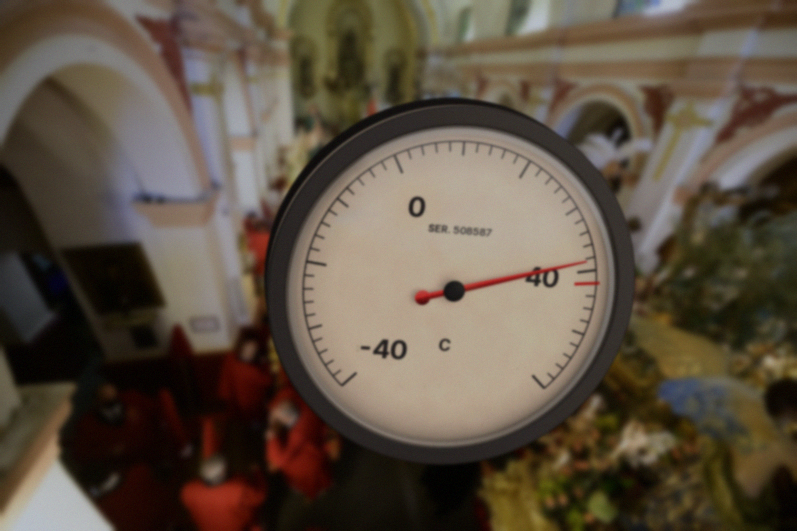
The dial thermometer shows 38 (°C)
